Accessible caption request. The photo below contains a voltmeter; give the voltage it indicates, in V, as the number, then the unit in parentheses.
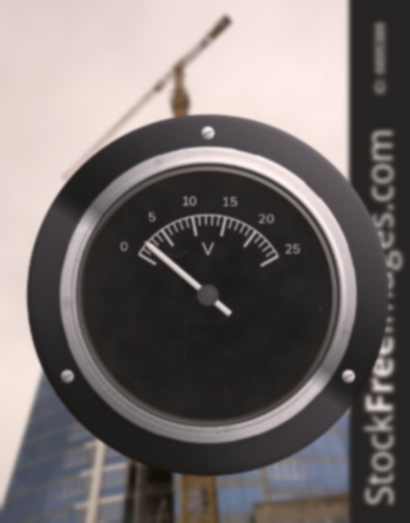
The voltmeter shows 2 (V)
